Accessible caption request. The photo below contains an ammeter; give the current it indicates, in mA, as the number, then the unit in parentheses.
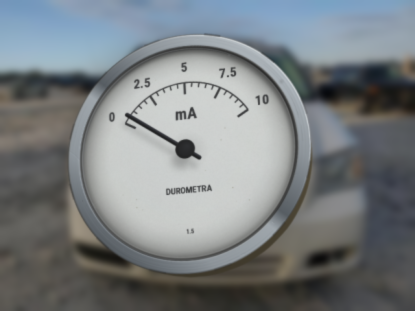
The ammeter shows 0.5 (mA)
